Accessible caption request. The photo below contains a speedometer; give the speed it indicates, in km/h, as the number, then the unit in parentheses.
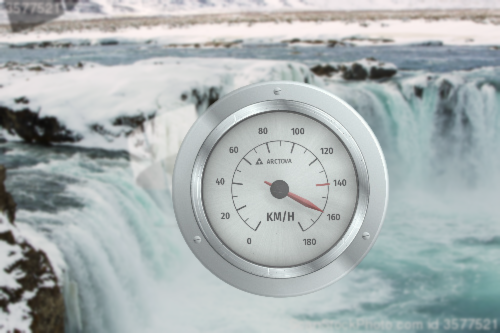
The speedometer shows 160 (km/h)
